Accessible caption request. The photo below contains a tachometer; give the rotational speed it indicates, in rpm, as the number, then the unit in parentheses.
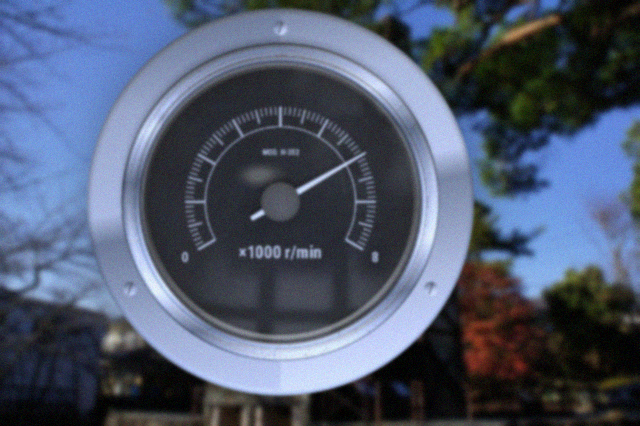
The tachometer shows 6000 (rpm)
